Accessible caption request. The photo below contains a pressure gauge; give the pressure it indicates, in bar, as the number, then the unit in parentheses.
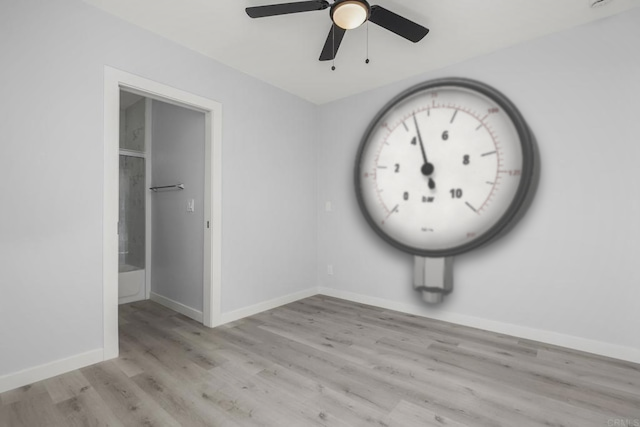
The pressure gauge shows 4.5 (bar)
